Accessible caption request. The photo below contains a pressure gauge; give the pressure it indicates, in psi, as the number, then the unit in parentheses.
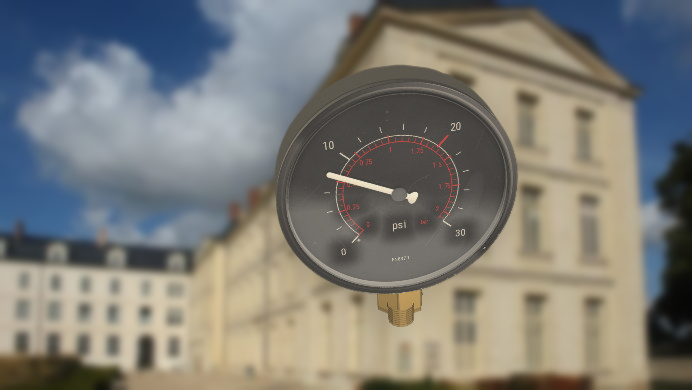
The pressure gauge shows 8 (psi)
